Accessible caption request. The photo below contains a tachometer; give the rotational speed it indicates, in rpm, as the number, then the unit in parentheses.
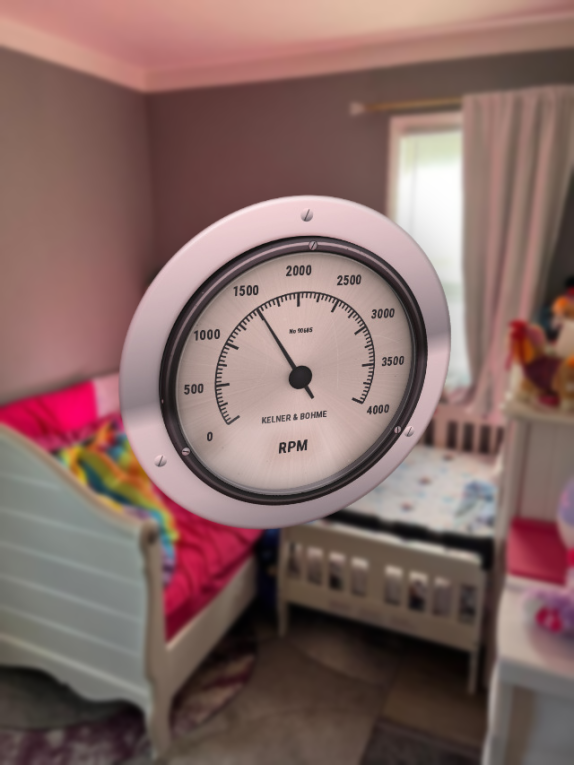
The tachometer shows 1500 (rpm)
